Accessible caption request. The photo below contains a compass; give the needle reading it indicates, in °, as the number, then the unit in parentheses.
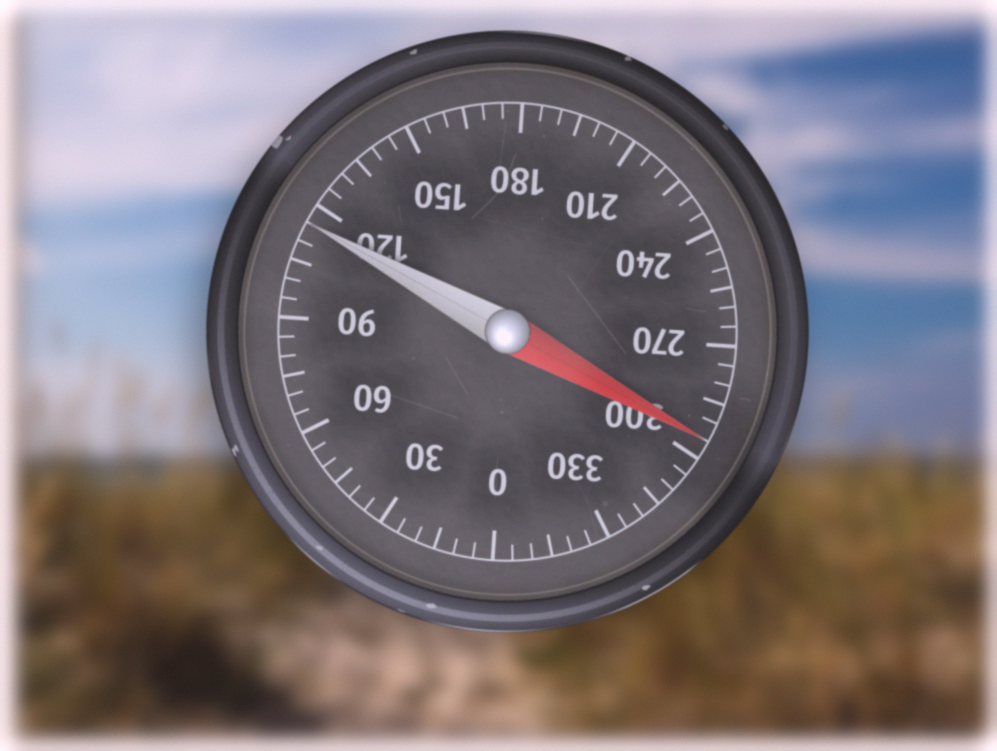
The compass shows 295 (°)
